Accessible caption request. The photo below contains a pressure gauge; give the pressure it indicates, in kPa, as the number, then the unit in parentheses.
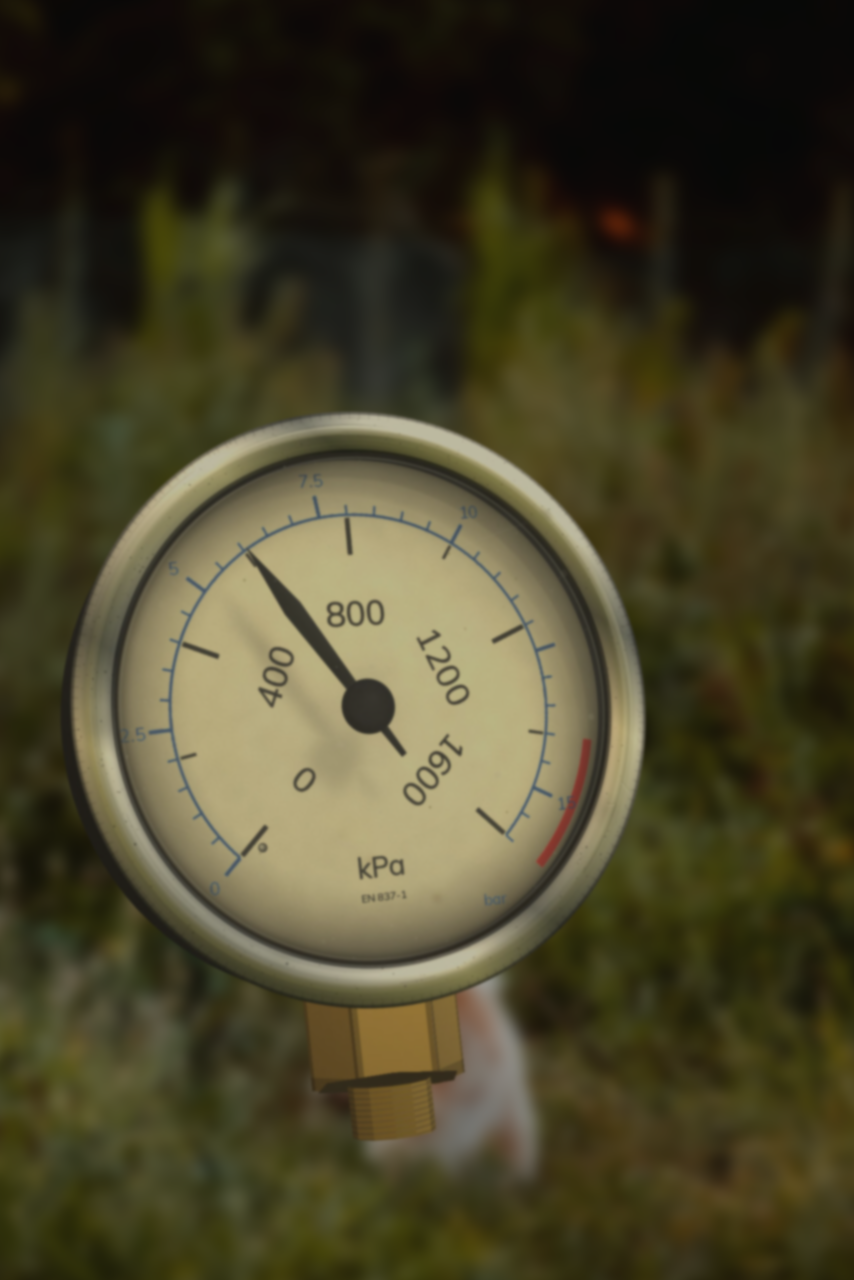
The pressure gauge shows 600 (kPa)
